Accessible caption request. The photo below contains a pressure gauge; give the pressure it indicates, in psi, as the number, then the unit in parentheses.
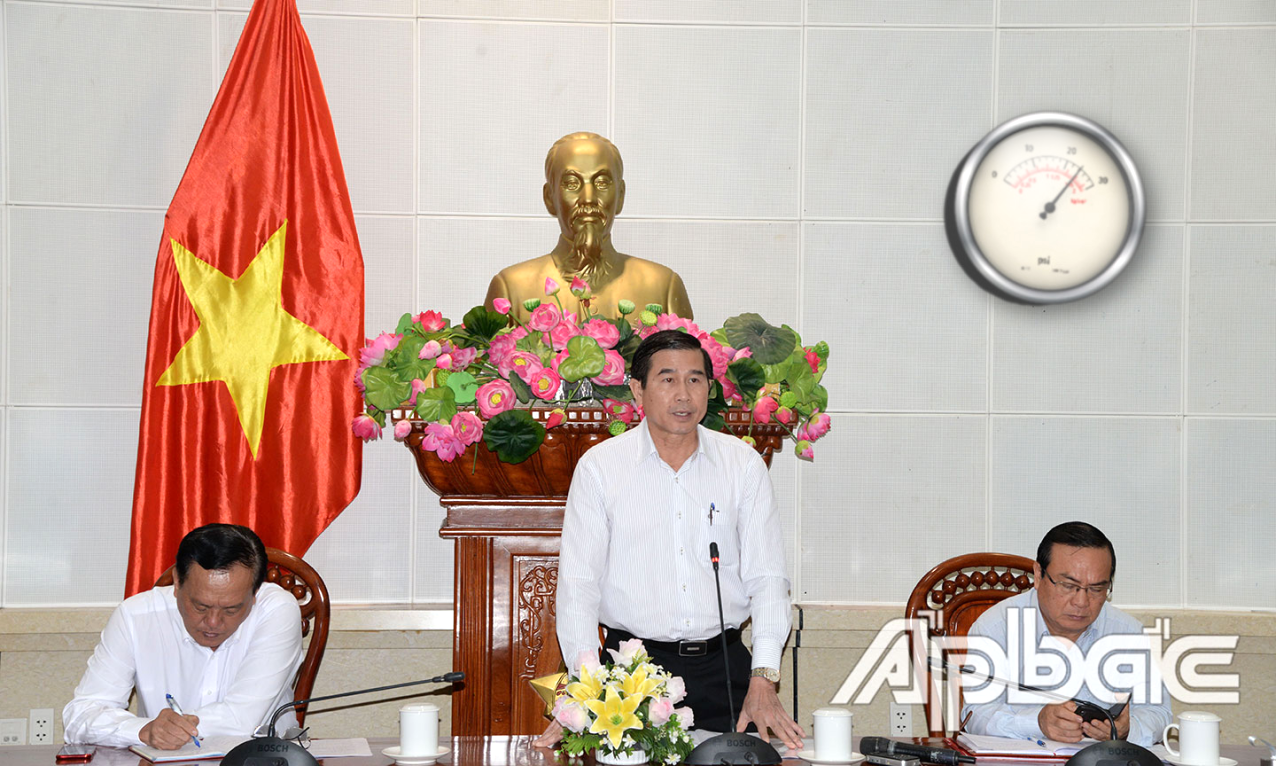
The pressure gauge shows 24 (psi)
